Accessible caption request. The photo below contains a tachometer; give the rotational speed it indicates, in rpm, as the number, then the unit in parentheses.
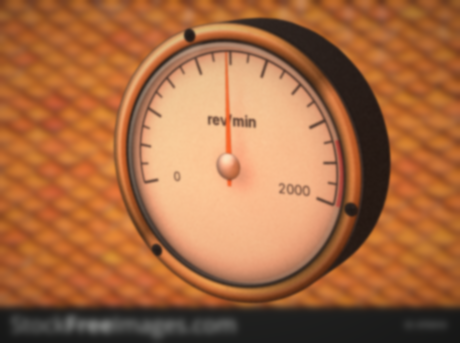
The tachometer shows 1000 (rpm)
